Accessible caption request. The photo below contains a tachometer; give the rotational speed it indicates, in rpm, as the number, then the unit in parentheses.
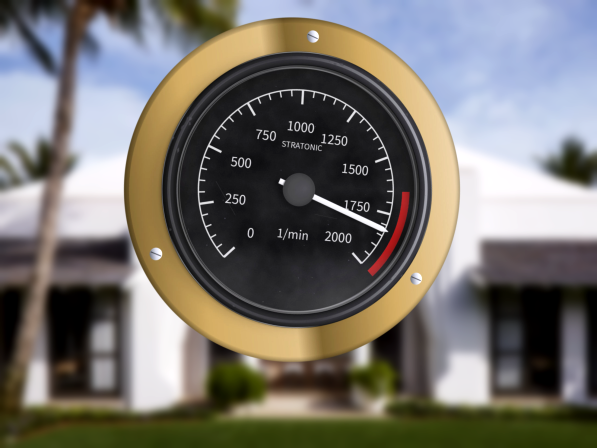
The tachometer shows 1825 (rpm)
